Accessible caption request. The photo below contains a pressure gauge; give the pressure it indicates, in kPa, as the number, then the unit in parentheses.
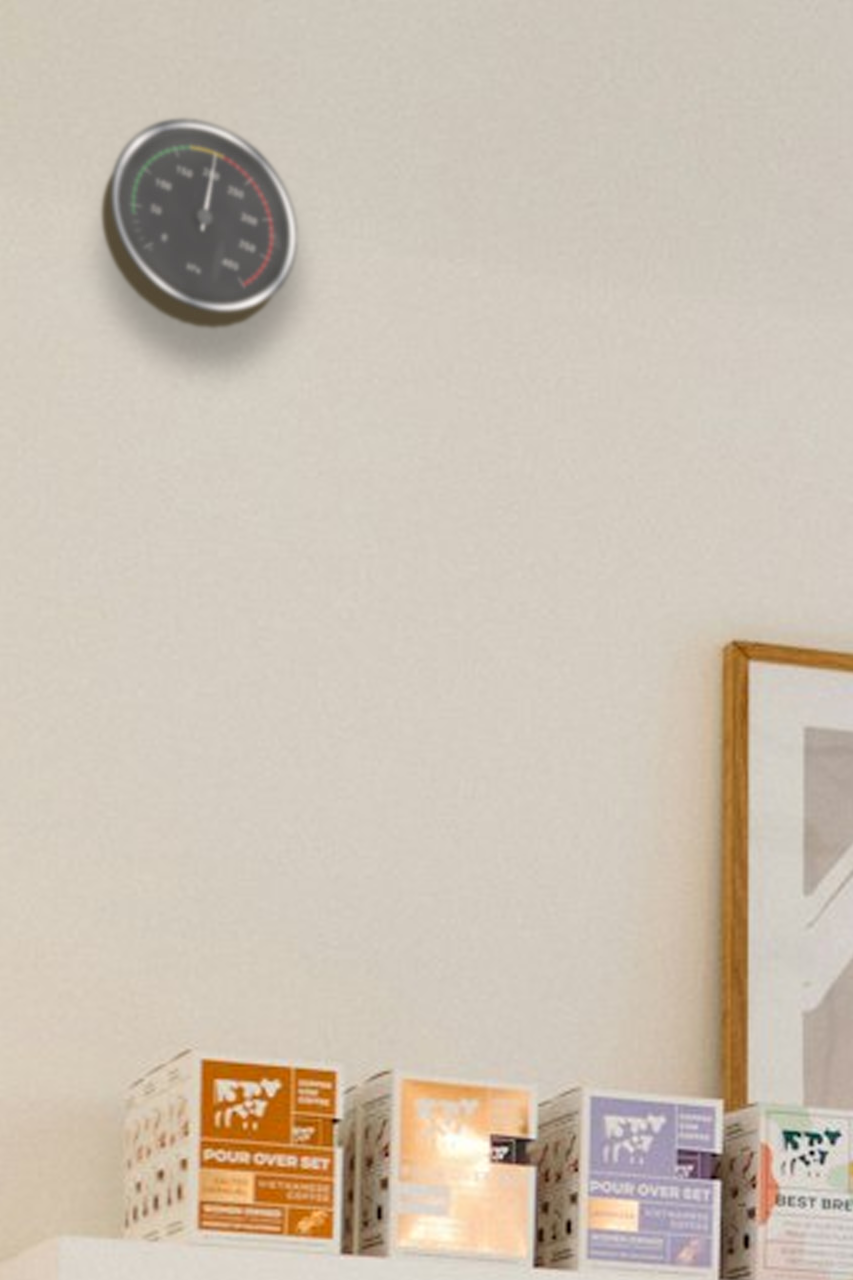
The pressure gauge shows 200 (kPa)
